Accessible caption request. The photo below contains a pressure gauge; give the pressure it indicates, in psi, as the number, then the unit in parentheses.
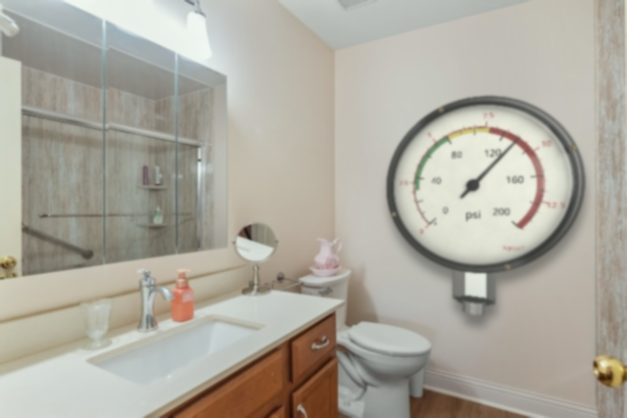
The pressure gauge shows 130 (psi)
